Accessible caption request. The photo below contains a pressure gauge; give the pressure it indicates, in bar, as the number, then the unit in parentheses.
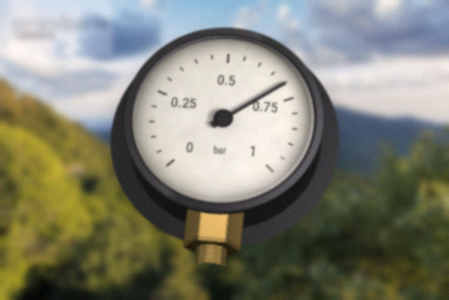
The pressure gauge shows 0.7 (bar)
